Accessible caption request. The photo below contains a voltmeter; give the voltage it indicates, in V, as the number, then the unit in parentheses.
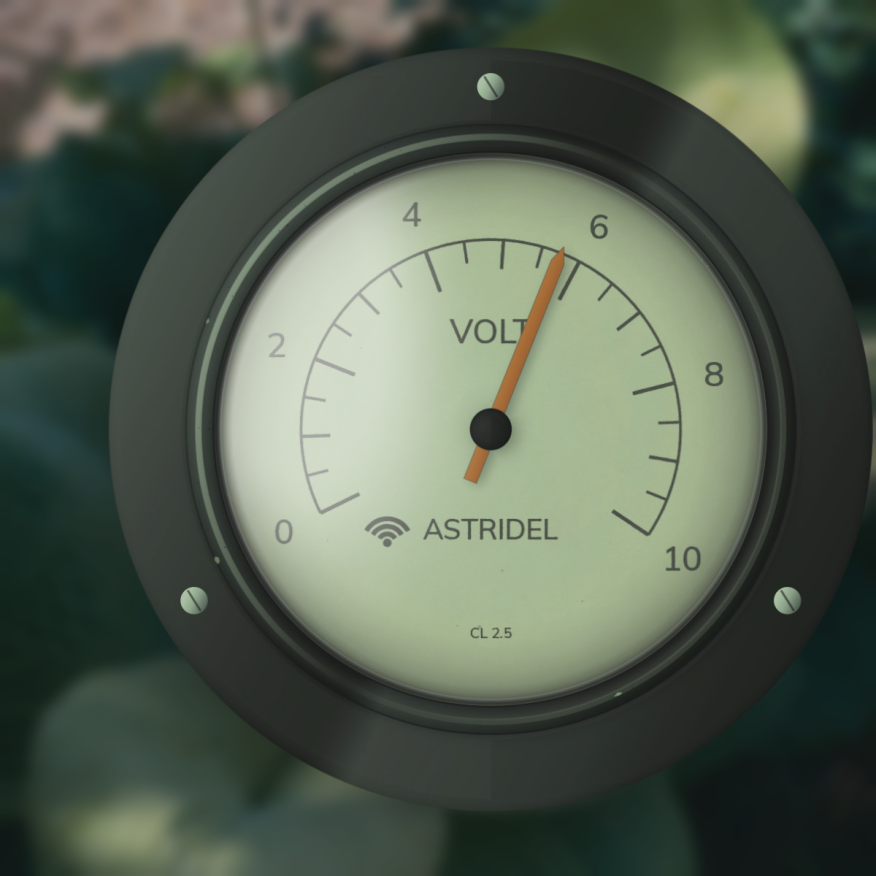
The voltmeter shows 5.75 (V)
